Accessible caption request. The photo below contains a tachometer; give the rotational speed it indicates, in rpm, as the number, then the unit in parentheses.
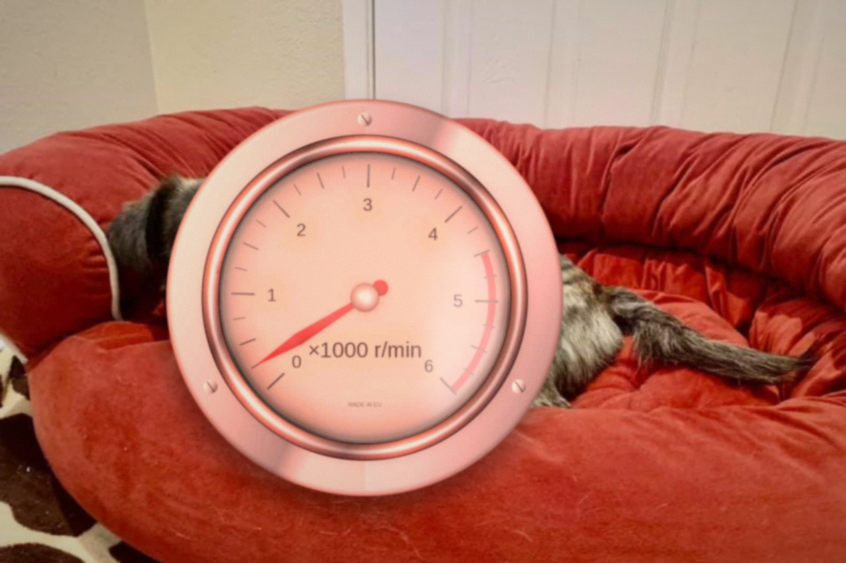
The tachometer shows 250 (rpm)
